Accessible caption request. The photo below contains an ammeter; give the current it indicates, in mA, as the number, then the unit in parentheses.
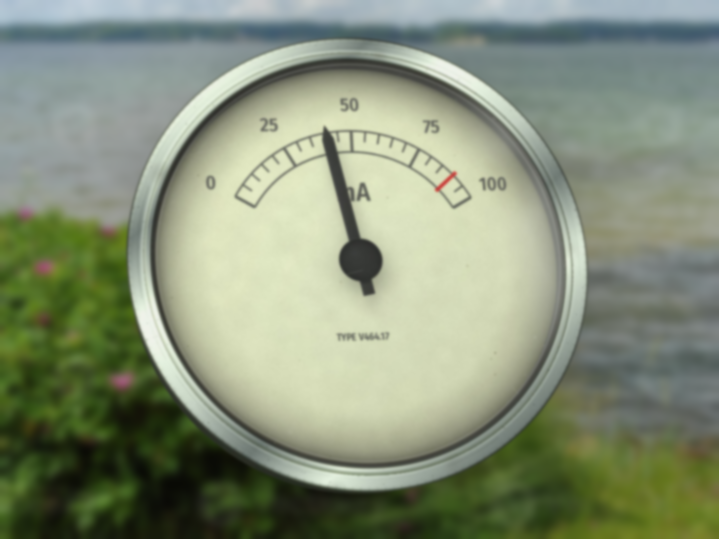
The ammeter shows 40 (mA)
